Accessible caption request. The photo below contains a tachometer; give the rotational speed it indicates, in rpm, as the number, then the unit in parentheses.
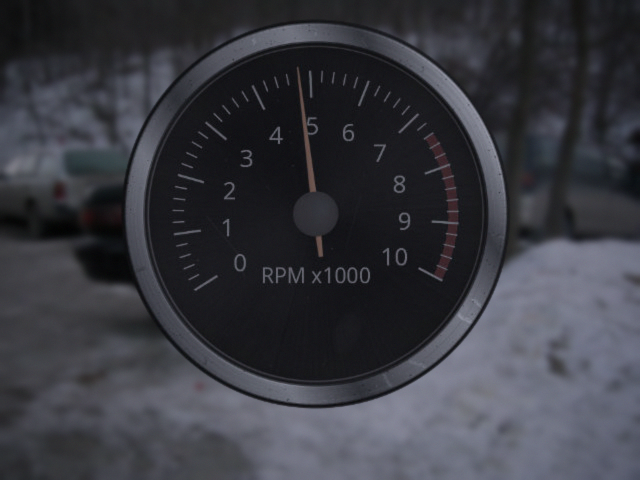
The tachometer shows 4800 (rpm)
